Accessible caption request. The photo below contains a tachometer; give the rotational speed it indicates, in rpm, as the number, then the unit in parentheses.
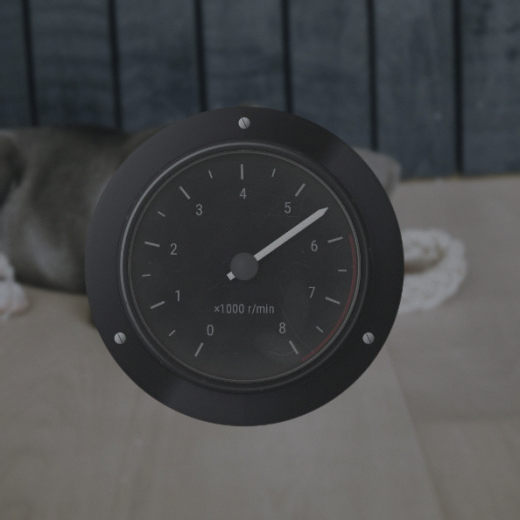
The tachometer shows 5500 (rpm)
